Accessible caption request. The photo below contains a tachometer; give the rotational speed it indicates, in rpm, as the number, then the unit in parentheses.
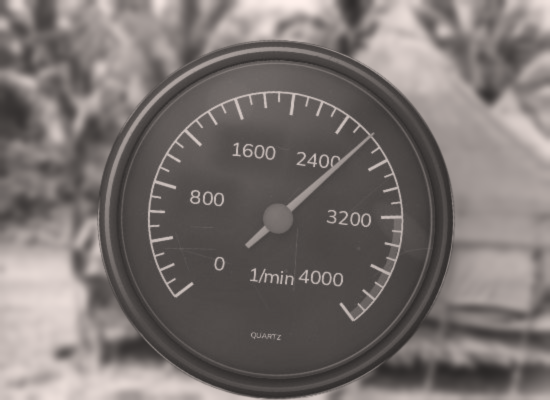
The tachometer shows 2600 (rpm)
